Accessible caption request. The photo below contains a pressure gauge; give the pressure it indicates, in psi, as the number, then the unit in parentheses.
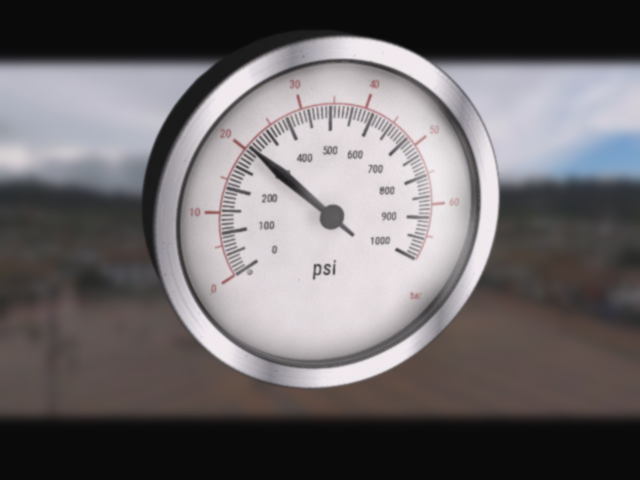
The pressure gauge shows 300 (psi)
